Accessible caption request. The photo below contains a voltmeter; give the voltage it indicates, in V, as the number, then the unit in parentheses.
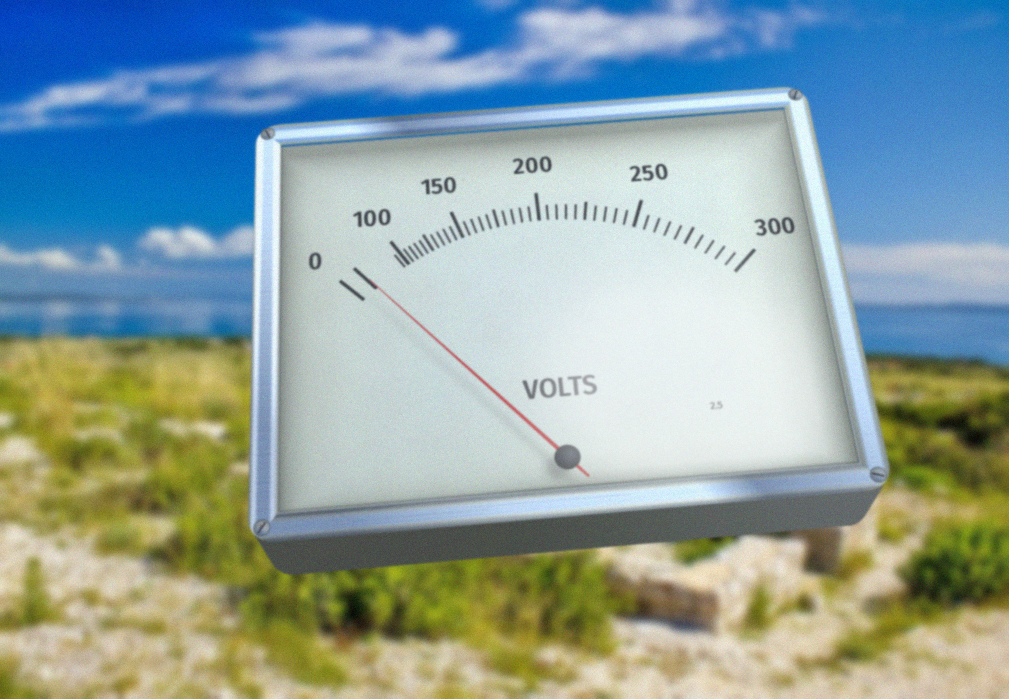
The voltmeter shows 50 (V)
